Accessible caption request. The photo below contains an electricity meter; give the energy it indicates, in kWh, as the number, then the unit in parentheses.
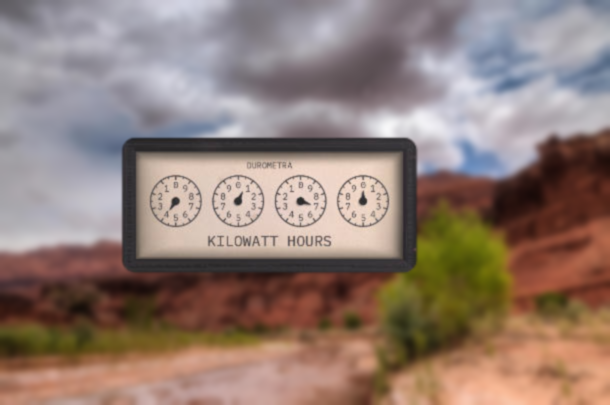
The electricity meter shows 4070 (kWh)
